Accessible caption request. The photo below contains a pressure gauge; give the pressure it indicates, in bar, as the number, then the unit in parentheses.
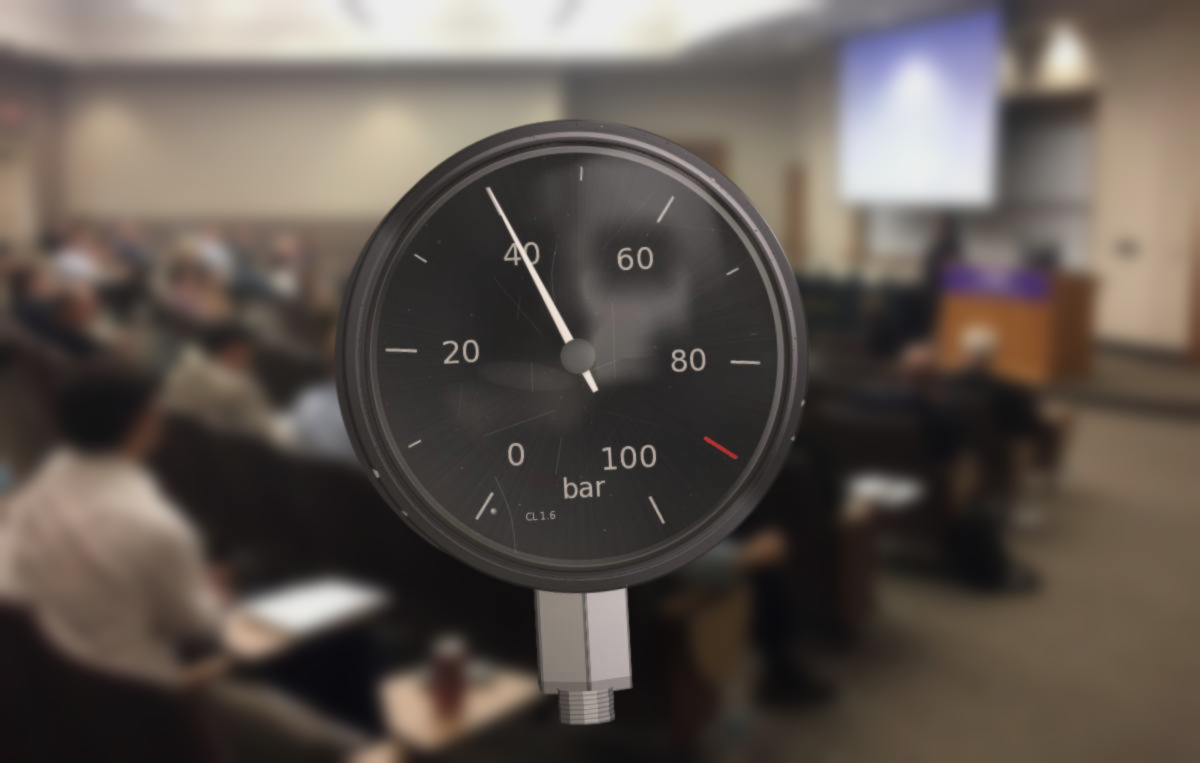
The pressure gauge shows 40 (bar)
